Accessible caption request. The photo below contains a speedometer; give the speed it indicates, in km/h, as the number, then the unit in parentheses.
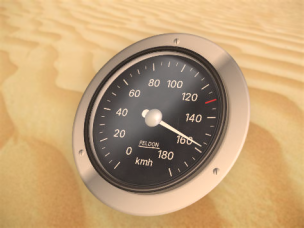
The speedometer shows 157.5 (km/h)
